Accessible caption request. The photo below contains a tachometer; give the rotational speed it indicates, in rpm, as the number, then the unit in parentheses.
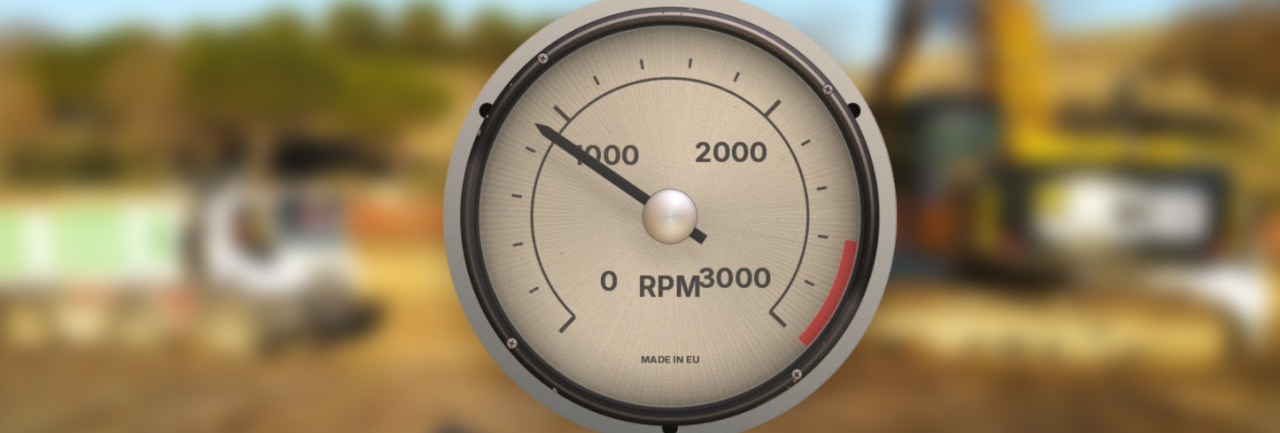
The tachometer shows 900 (rpm)
